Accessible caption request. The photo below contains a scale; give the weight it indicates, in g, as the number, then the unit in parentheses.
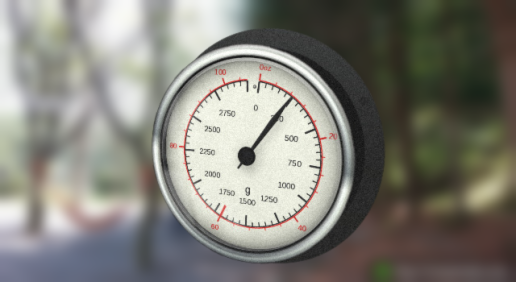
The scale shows 250 (g)
